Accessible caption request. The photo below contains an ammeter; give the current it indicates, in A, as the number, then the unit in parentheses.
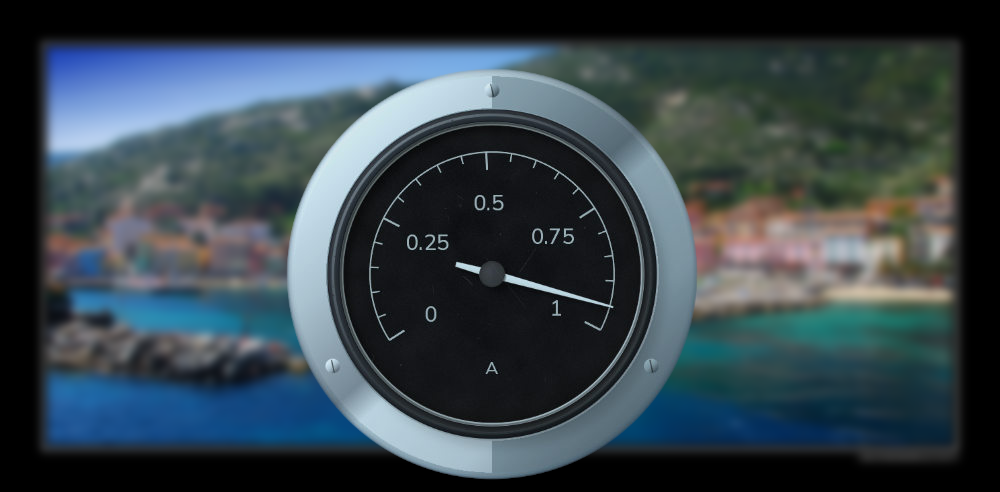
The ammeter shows 0.95 (A)
